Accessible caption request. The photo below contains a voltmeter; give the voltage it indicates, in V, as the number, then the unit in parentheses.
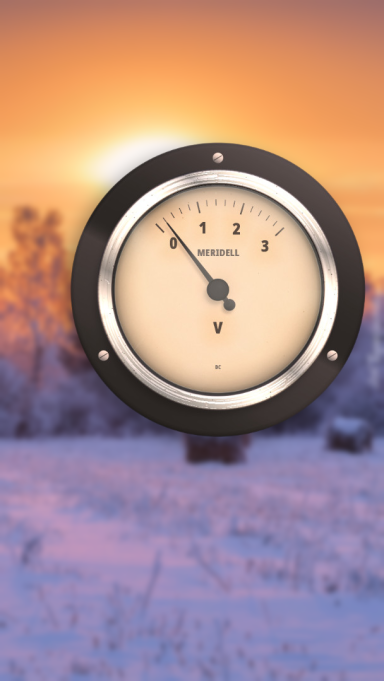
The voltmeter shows 0.2 (V)
